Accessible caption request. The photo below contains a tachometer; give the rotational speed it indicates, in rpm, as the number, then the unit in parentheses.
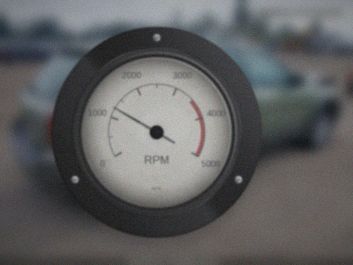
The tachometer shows 1250 (rpm)
